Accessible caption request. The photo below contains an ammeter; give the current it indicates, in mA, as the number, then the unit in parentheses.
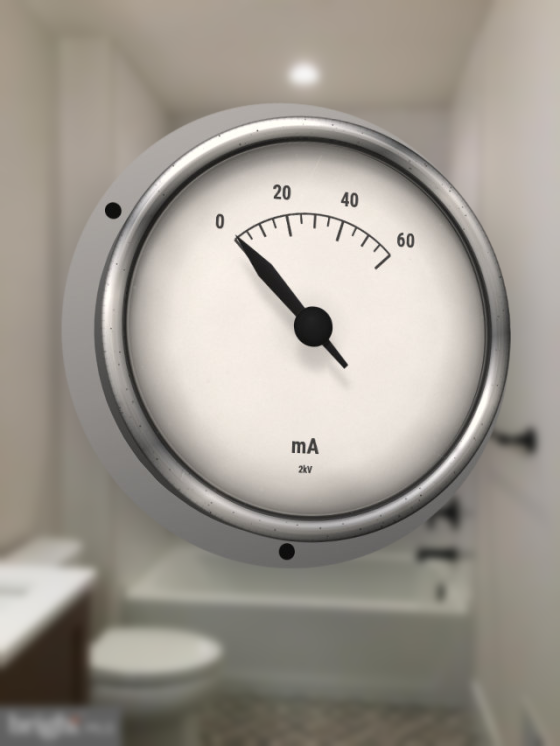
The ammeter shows 0 (mA)
